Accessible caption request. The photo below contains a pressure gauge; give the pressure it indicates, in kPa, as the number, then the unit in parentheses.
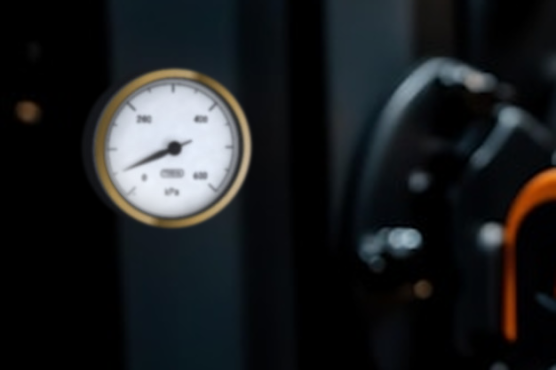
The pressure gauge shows 50 (kPa)
